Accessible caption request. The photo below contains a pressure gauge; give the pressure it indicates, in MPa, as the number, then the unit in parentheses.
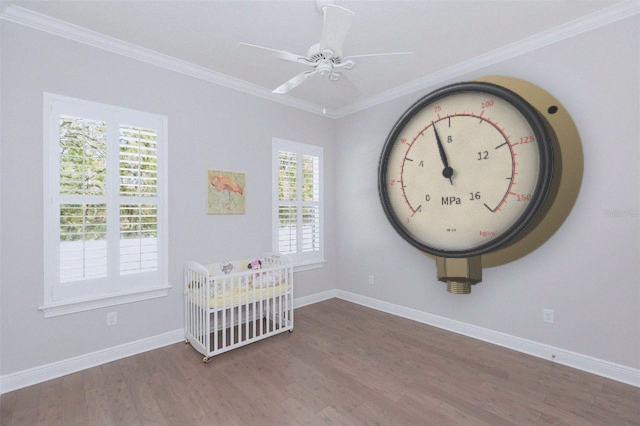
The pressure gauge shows 7 (MPa)
